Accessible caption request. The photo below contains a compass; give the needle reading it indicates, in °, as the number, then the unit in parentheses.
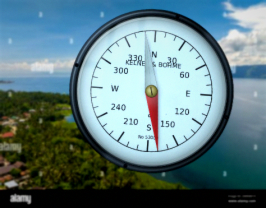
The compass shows 170 (°)
